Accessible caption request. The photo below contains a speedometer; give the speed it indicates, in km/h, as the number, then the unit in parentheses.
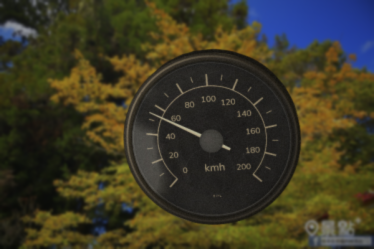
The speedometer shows 55 (km/h)
